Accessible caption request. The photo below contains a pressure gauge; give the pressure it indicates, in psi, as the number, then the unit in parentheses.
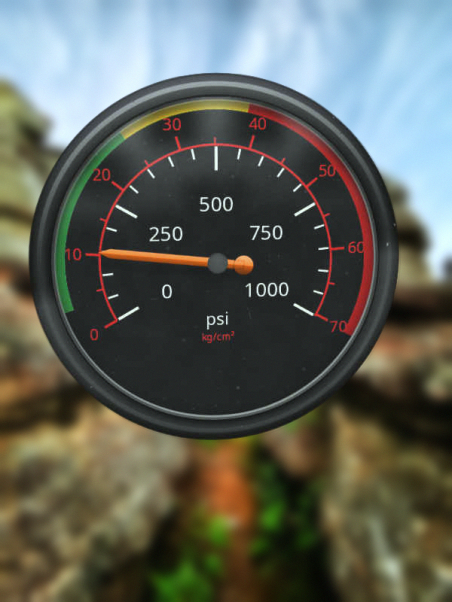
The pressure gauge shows 150 (psi)
